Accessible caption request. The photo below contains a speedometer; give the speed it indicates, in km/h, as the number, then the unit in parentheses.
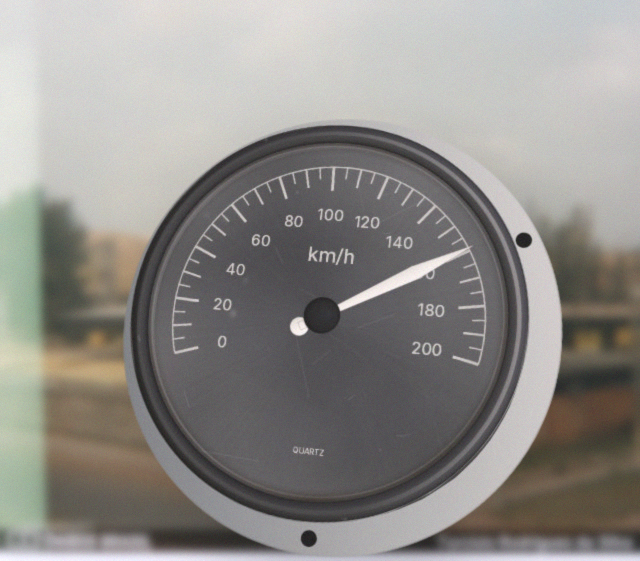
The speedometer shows 160 (km/h)
